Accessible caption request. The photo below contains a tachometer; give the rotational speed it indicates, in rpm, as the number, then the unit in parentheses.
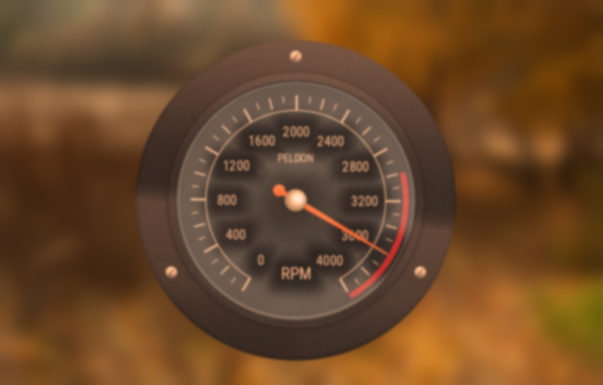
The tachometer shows 3600 (rpm)
